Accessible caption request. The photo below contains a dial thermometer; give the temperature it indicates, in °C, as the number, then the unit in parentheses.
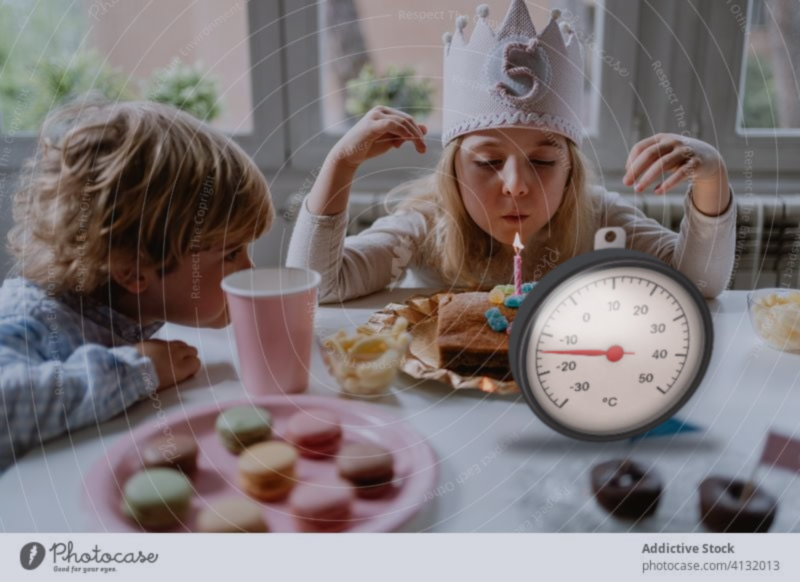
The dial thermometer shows -14 (°C)
